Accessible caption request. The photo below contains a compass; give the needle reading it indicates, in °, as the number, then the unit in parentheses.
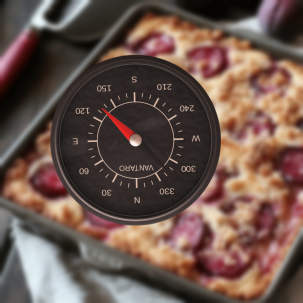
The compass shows 135 (°)
